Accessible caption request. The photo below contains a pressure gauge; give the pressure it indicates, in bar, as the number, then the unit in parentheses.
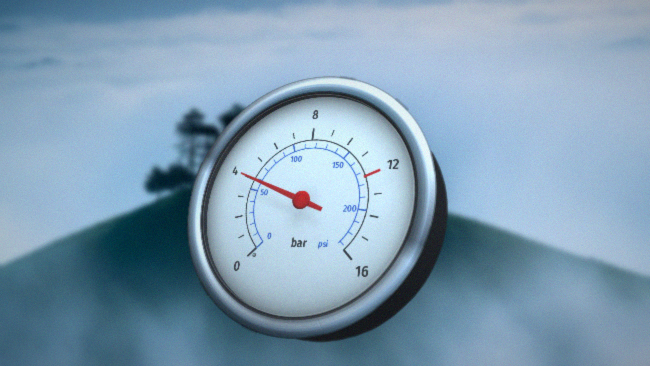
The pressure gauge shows 4 (bar)
